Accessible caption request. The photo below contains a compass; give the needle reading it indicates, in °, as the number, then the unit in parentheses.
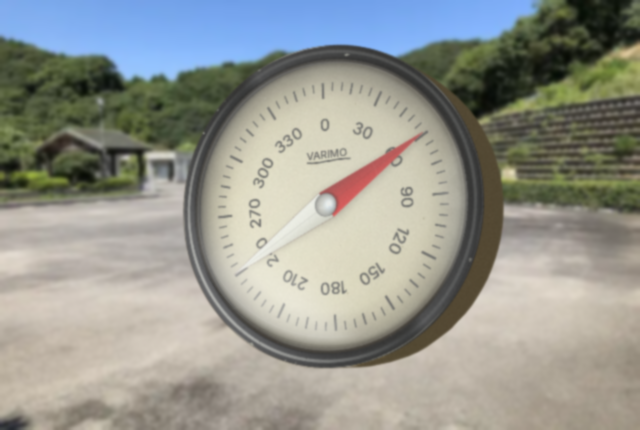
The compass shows 60 (°)
